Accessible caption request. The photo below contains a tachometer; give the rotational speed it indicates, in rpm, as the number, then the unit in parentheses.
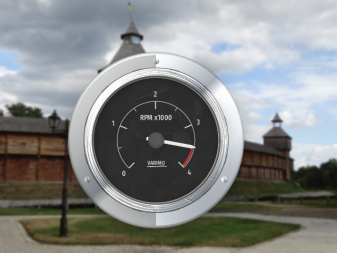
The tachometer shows 3500 (rpm)
